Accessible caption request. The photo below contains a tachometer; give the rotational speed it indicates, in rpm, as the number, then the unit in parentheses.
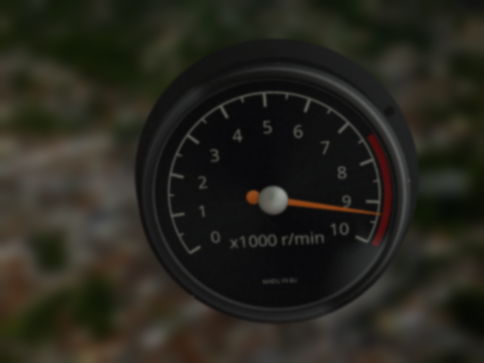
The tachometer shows 9250 (rpm)
